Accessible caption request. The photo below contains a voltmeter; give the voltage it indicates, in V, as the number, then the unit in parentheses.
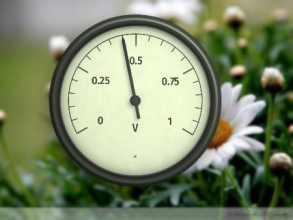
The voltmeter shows 0.45 (V)
